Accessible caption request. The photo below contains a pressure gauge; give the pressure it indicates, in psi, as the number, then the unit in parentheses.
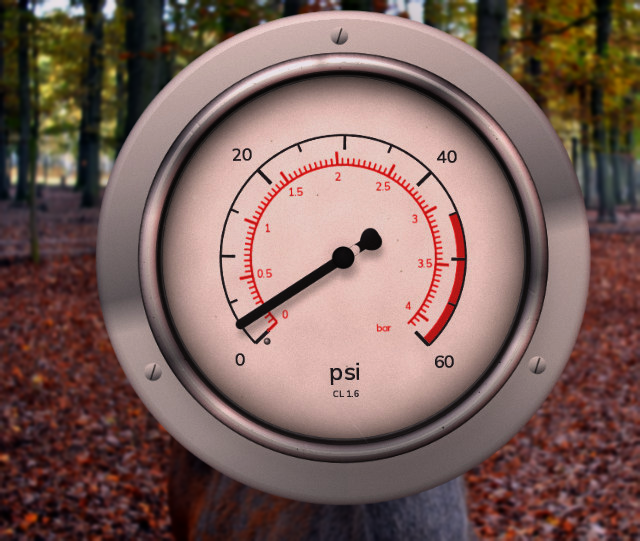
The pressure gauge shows 2.5 (psi)
